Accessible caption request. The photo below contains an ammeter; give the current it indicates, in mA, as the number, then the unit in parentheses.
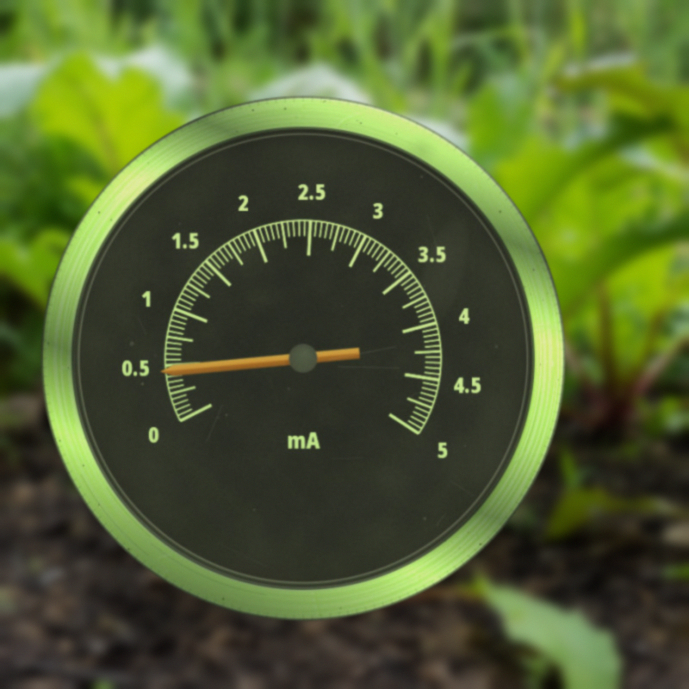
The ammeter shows 0.45 (mA)
